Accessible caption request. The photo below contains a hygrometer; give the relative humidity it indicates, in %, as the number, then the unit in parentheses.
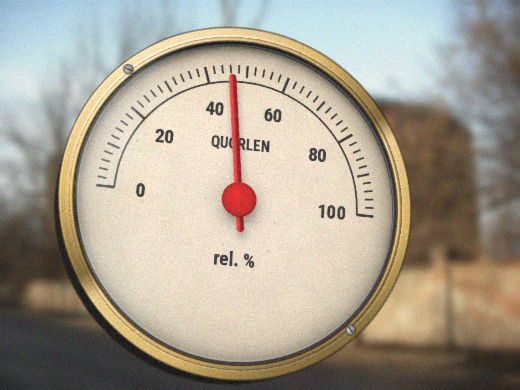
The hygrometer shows 46 (%)
